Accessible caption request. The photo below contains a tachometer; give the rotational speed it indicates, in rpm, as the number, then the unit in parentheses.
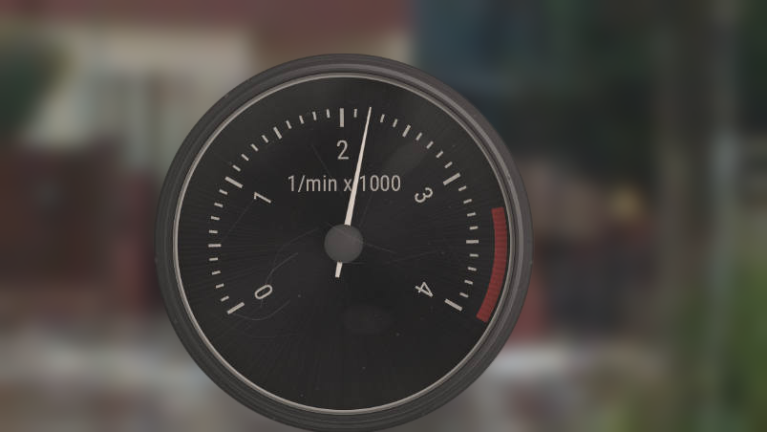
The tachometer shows 2200 (rpm)
